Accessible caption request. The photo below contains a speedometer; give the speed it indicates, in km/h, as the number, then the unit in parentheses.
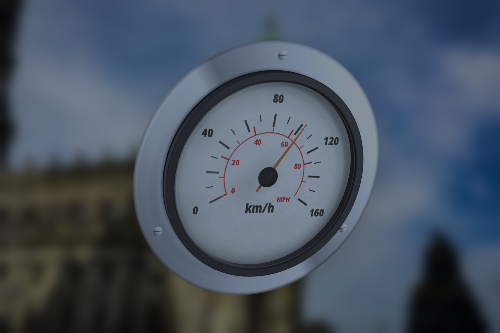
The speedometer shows 100 (km/h)
